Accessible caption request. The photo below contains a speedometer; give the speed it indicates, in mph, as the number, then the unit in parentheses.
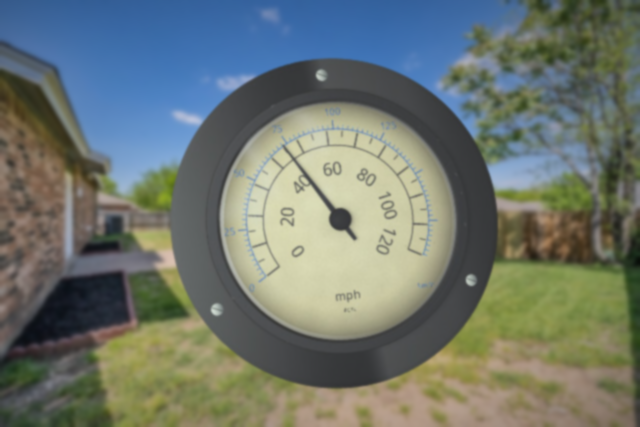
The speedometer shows 45 (mph)
